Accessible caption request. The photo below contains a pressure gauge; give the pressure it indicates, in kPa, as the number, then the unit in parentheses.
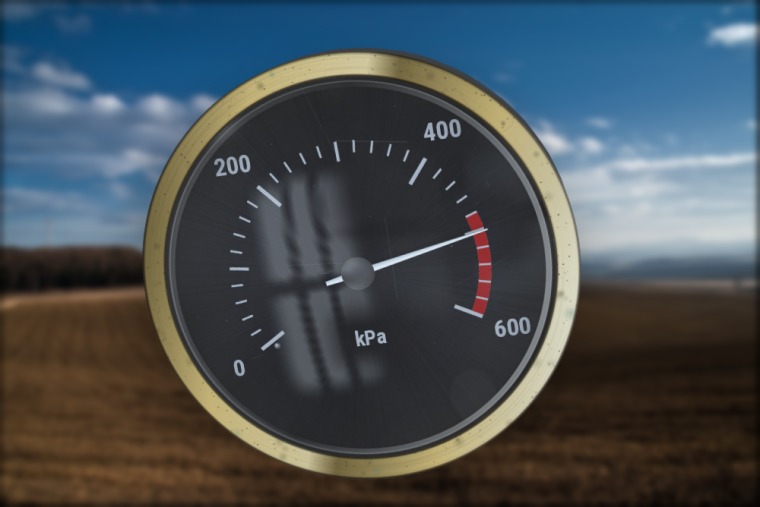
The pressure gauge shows 500 (kPa)
